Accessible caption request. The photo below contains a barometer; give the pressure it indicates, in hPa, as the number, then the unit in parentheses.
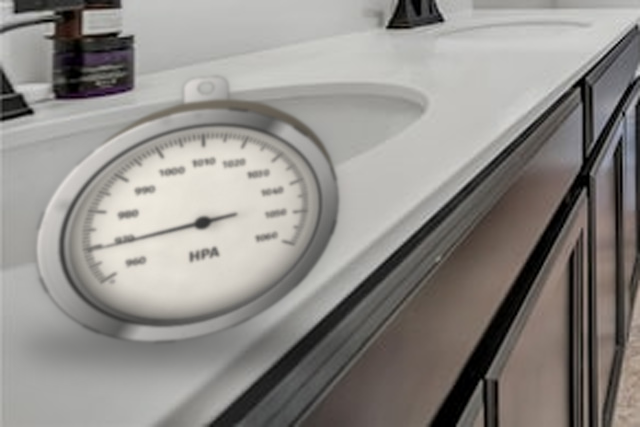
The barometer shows 970 (hPa)
